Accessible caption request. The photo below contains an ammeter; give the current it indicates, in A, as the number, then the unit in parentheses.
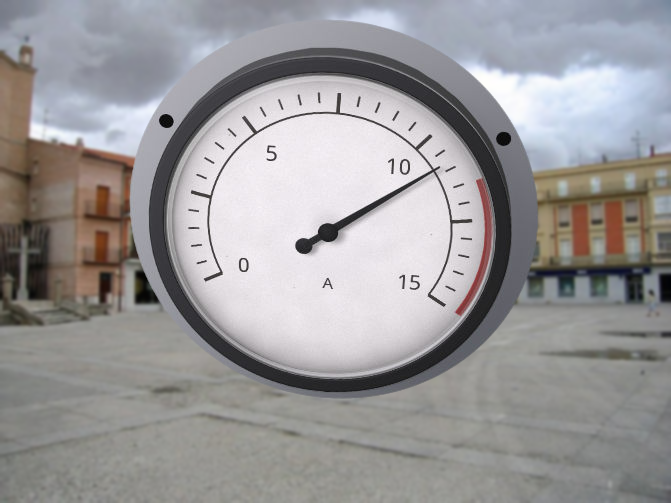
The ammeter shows 10.75 (A)
